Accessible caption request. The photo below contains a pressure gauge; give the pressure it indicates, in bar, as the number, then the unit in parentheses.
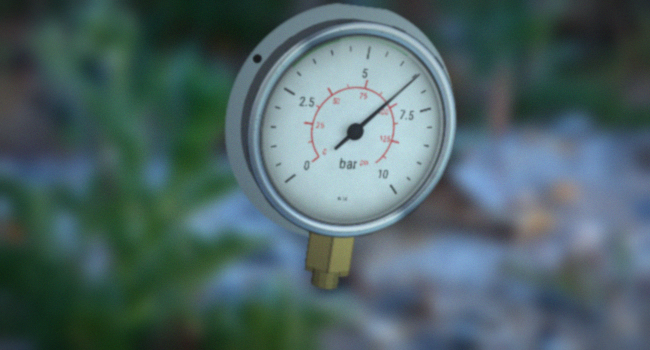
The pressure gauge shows 6.5 (bar)
